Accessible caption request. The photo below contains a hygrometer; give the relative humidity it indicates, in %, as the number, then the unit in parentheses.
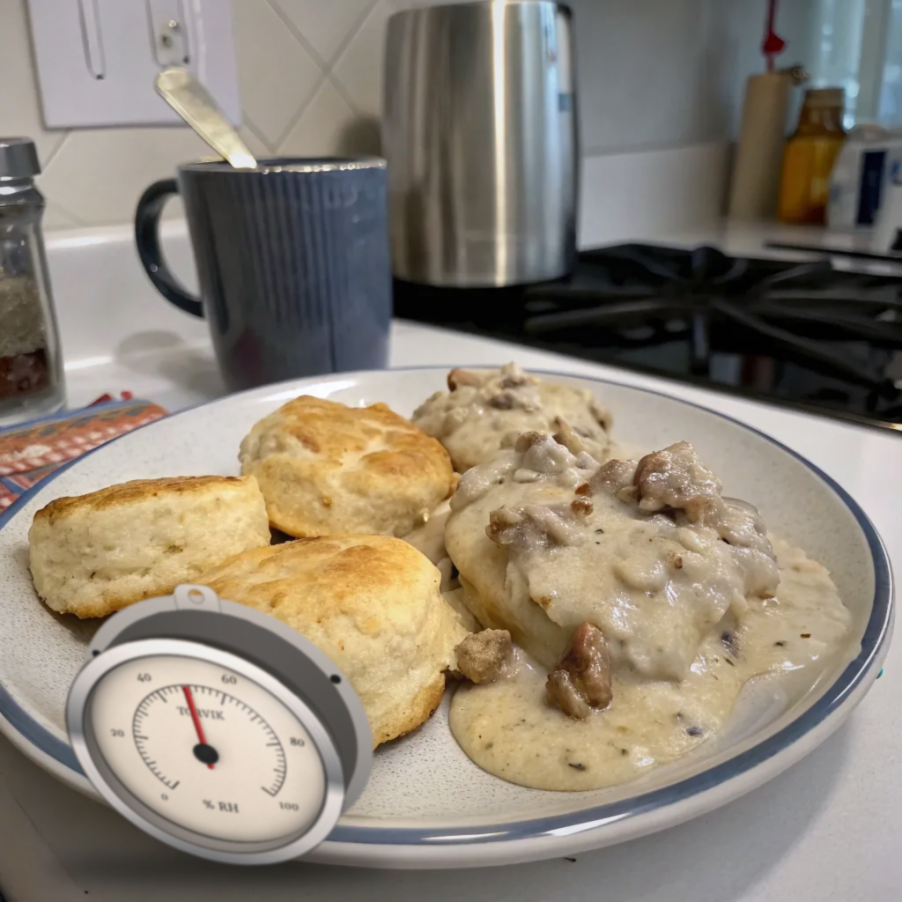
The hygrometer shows 50 (%)
